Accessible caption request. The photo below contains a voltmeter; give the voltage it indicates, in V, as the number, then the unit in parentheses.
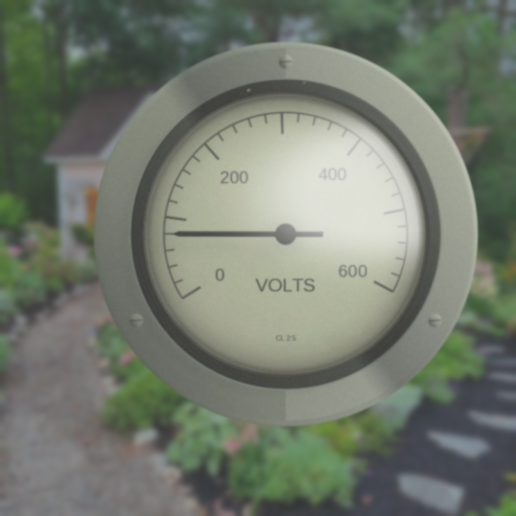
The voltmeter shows 80 (V)
